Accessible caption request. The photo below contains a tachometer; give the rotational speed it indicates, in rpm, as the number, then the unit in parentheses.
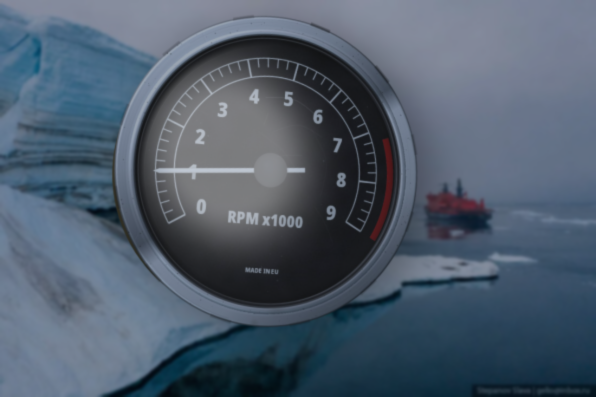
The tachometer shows 1000 (rpm)
